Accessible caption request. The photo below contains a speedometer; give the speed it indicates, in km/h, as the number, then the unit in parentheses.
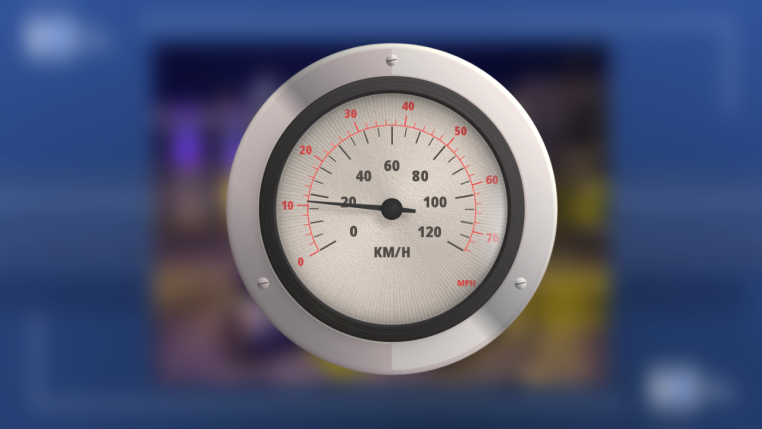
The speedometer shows 17.5 (km/h)
